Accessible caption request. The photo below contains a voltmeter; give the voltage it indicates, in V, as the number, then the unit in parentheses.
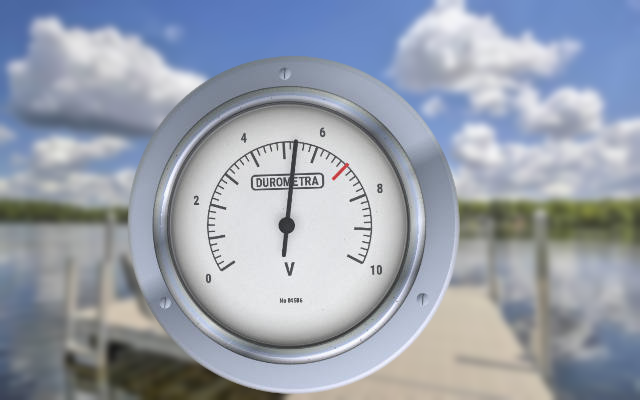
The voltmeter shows 5.4 (V)
